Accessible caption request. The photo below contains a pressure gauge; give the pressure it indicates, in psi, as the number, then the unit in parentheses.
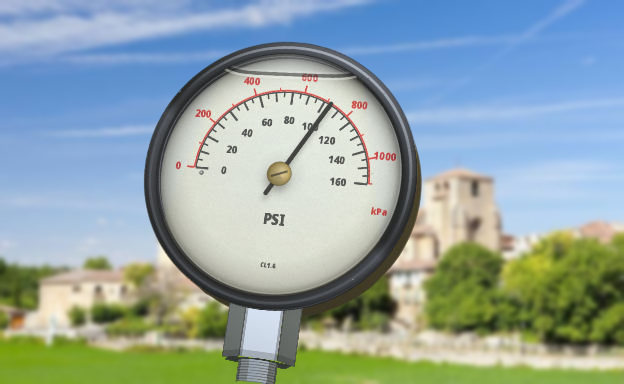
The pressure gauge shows 105 (psi)
